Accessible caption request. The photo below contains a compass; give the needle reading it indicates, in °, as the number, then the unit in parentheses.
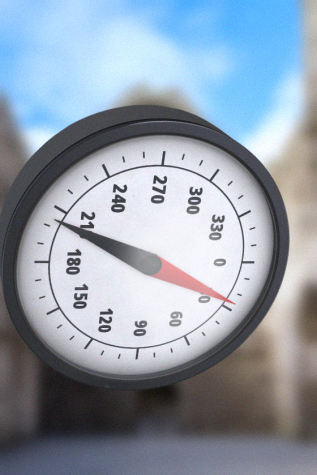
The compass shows 25 (°)
